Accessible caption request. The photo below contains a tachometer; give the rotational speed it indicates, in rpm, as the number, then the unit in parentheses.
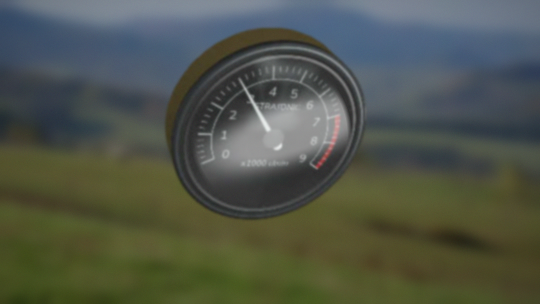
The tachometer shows 3000 (rpm)
